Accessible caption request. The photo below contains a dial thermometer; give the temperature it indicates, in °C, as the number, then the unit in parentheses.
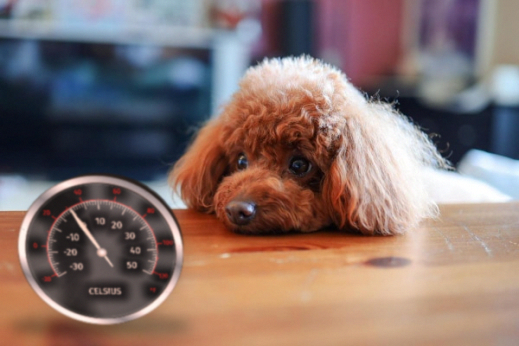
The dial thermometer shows 0 (°C)
